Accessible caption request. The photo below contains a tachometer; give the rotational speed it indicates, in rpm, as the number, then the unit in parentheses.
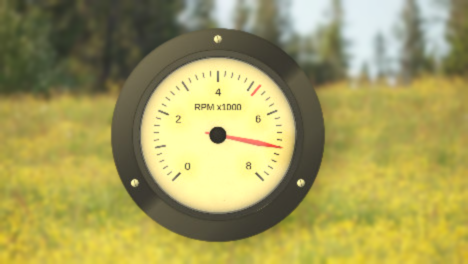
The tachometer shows 7000 (rpm)
